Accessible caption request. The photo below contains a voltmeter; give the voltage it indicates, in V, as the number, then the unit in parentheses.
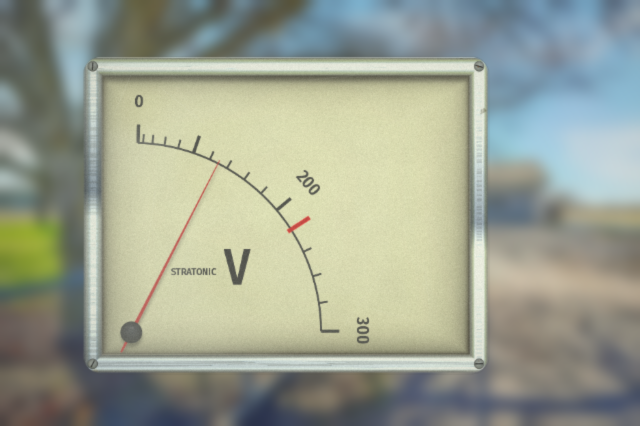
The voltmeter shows 130 (V)
